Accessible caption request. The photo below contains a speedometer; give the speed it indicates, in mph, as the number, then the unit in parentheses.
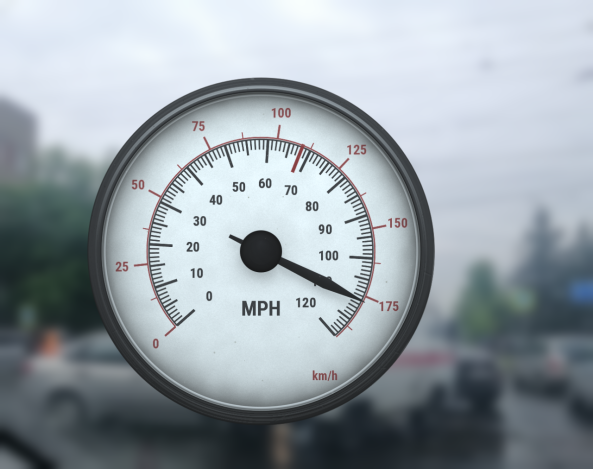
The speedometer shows 110 (mph)
